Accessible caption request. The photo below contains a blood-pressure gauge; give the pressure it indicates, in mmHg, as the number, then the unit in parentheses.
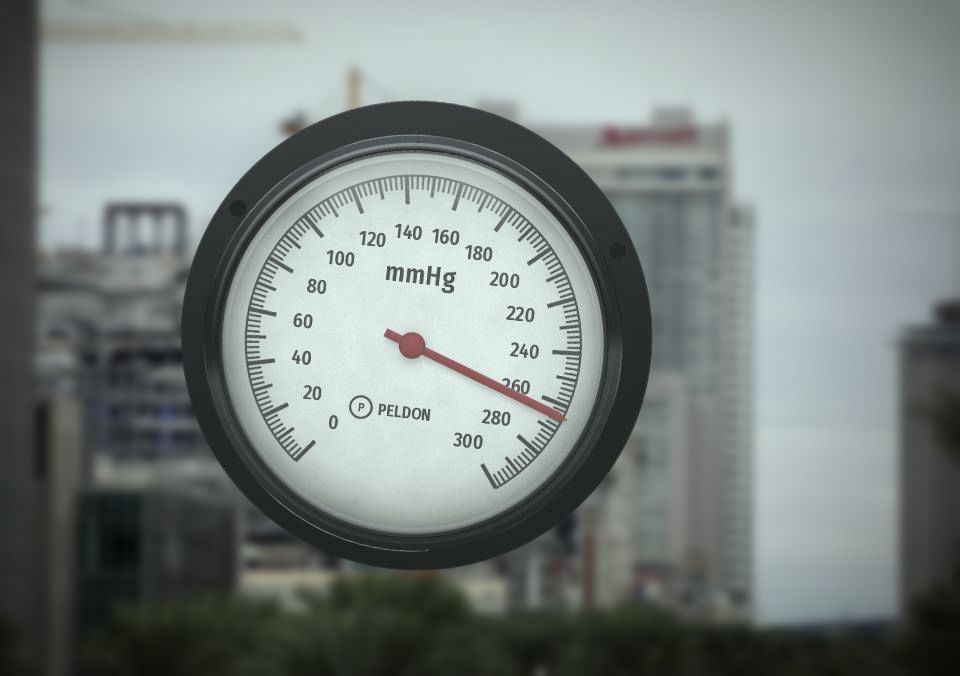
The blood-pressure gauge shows 264 (mmHg)
